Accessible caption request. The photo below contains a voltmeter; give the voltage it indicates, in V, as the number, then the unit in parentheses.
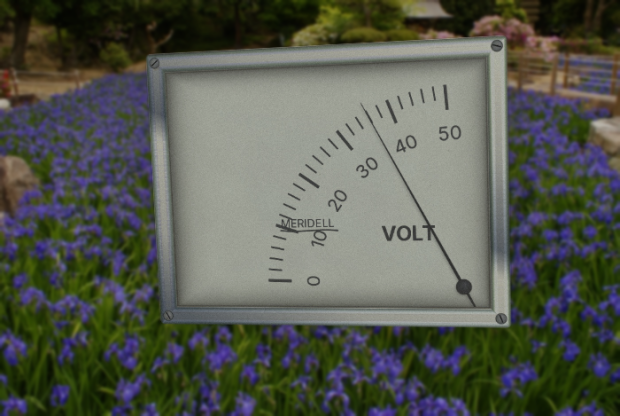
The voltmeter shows 36 (V)
